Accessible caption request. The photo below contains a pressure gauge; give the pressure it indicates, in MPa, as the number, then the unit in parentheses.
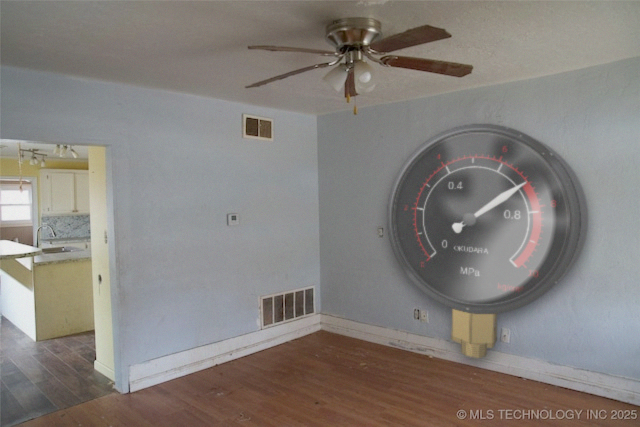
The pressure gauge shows 0.7 (MPa)
